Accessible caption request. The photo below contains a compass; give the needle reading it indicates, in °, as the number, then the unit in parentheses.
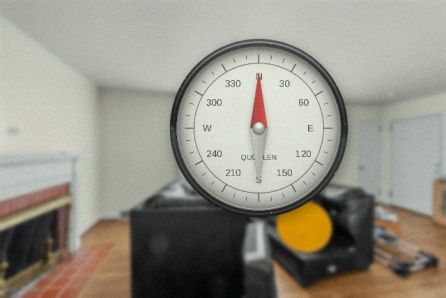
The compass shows 0 (°)
